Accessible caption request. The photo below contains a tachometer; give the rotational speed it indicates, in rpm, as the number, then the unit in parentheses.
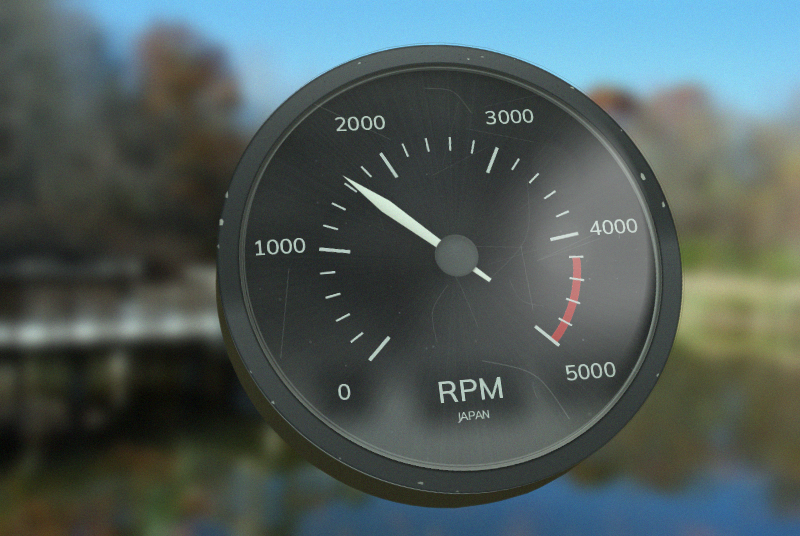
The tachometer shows 1600 (rpm)
